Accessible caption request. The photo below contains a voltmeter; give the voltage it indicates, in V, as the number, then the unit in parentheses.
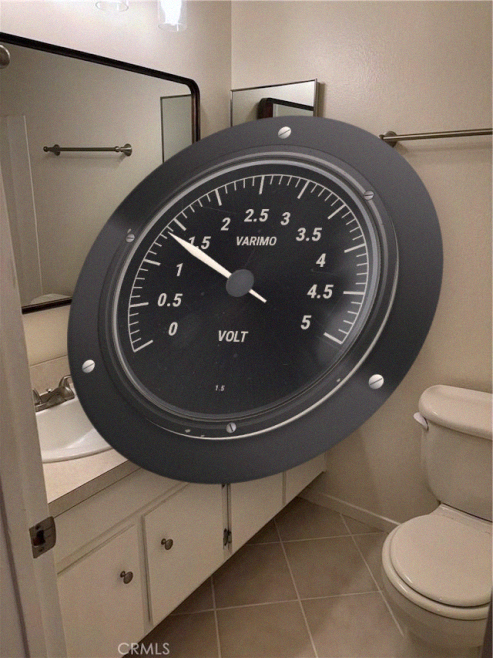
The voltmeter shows 1.35 (V)
